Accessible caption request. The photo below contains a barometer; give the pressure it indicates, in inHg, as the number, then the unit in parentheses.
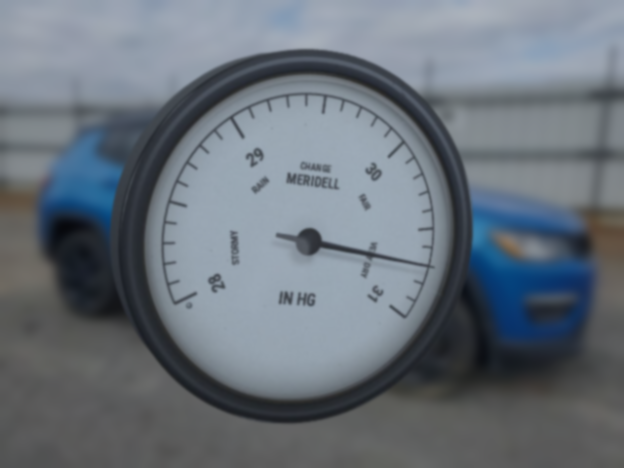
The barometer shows 30.7 (inHg)
